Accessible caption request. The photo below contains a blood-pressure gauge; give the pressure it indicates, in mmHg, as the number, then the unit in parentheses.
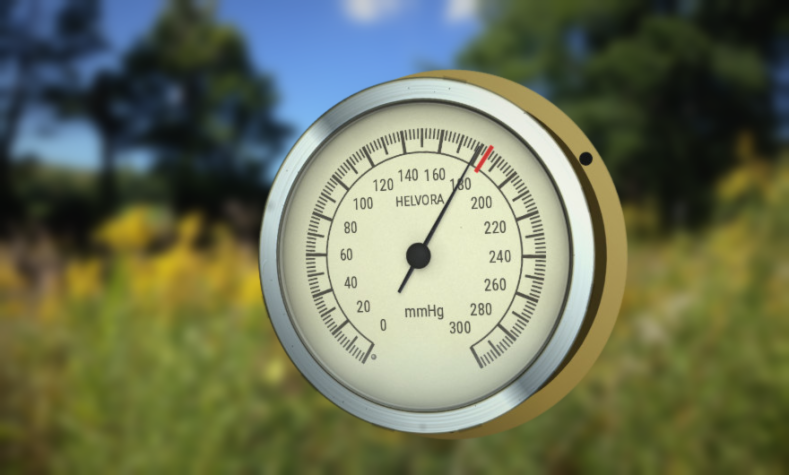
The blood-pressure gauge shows 180 (mmHg)
